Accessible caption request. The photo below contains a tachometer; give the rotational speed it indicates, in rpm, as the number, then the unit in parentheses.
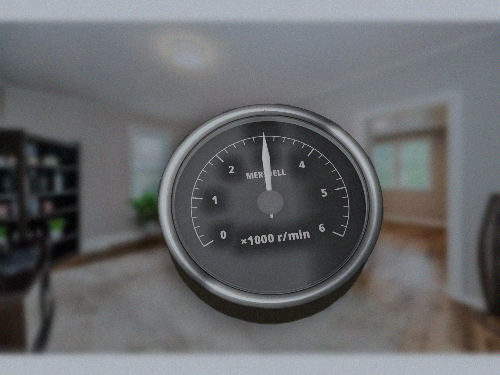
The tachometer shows 3000 (rpm)
